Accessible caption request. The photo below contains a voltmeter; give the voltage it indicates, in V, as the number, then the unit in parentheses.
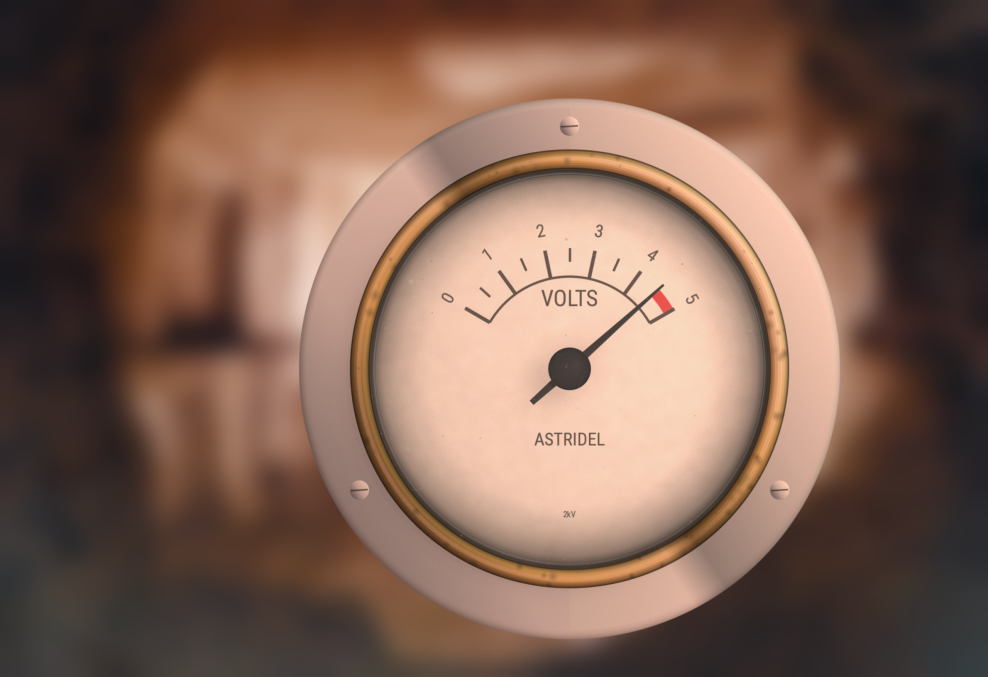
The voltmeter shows 4.5 (V)
